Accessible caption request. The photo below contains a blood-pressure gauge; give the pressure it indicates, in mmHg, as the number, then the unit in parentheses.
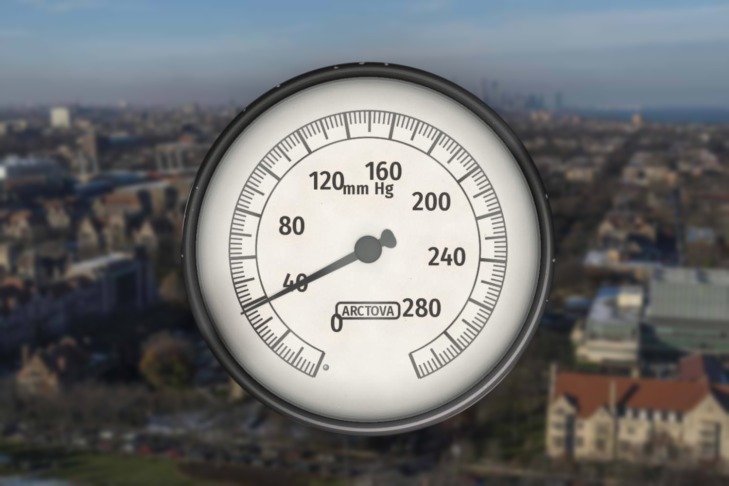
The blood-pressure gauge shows 38 (mmHg)
